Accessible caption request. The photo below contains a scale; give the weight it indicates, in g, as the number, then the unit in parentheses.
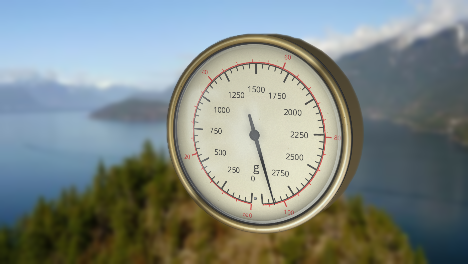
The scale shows 2900 (g)
